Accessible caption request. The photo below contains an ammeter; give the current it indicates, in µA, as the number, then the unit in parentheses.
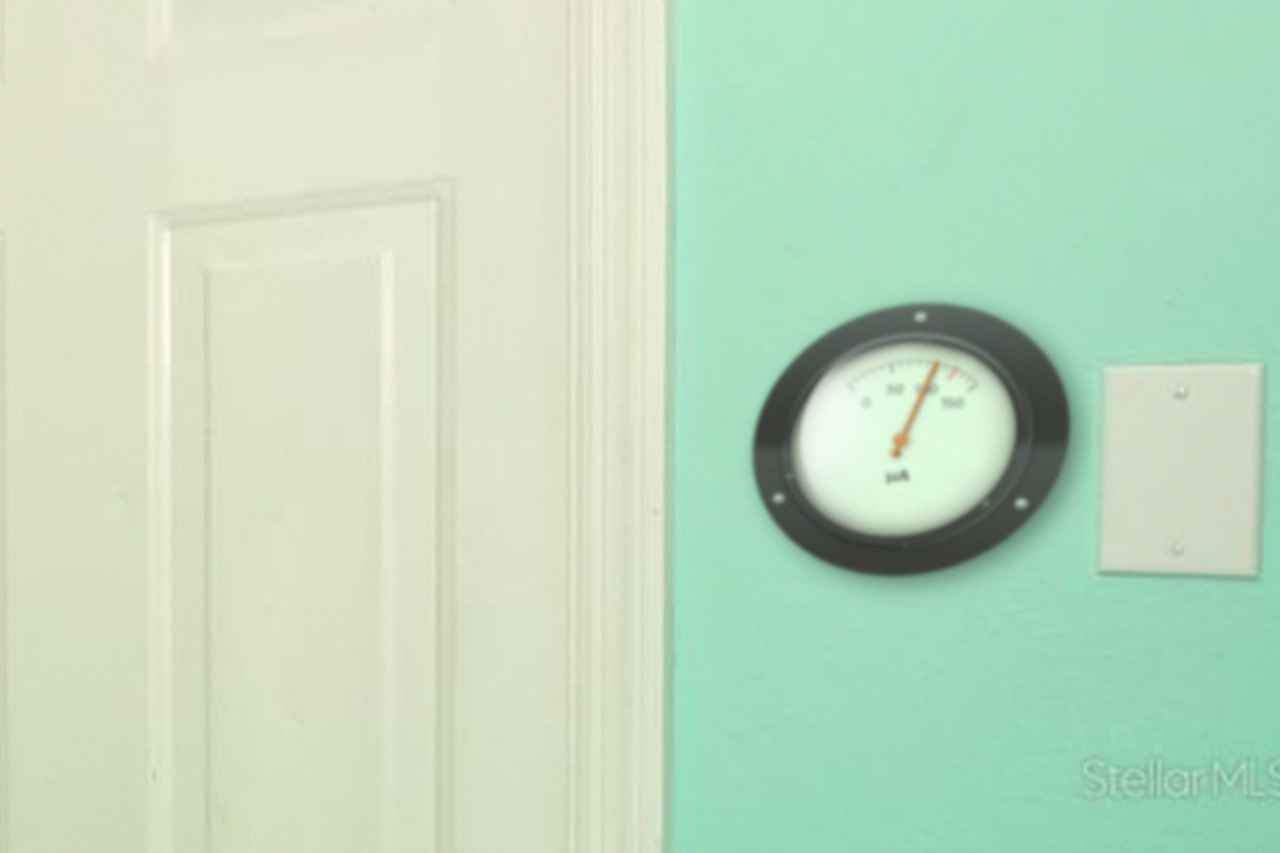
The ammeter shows 100 (µA)
